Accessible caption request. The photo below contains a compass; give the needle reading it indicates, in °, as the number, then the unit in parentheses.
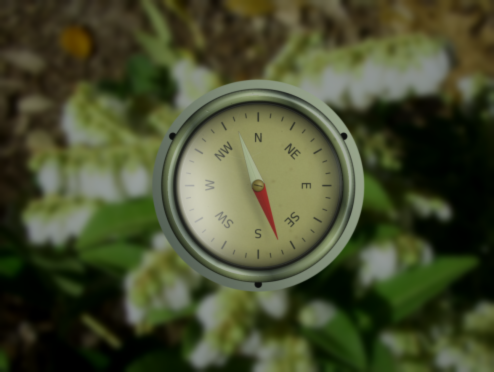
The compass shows 160 (°)
